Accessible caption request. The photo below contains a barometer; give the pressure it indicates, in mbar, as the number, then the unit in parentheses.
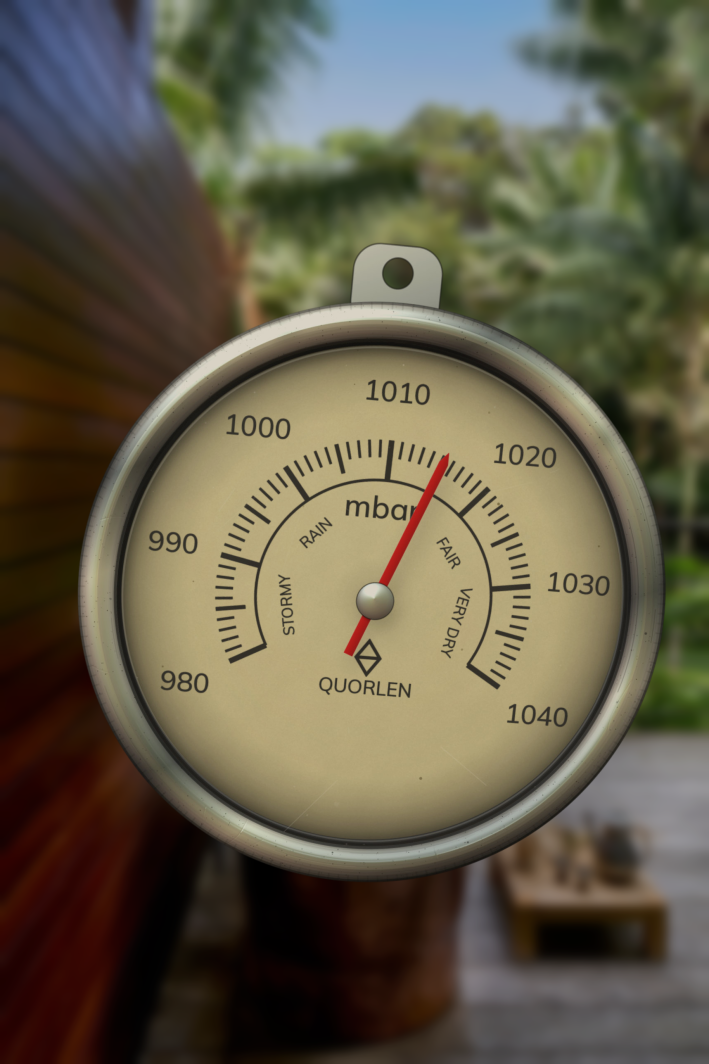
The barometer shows 1015 (mbar)
